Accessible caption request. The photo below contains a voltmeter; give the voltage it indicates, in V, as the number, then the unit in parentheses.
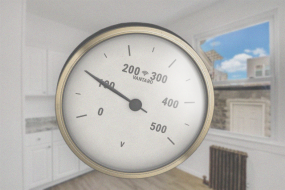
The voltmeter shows 100 (V)
